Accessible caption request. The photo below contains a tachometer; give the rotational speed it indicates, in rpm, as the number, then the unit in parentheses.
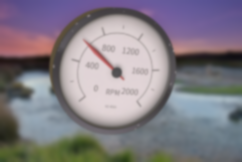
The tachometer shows 600 (rpm)
